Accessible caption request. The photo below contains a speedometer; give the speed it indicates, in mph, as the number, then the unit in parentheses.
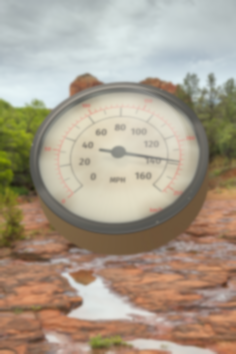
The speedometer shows 140 (mph)
